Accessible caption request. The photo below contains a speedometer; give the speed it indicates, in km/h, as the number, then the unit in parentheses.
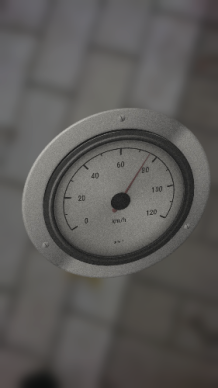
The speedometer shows 75 (km/h)
